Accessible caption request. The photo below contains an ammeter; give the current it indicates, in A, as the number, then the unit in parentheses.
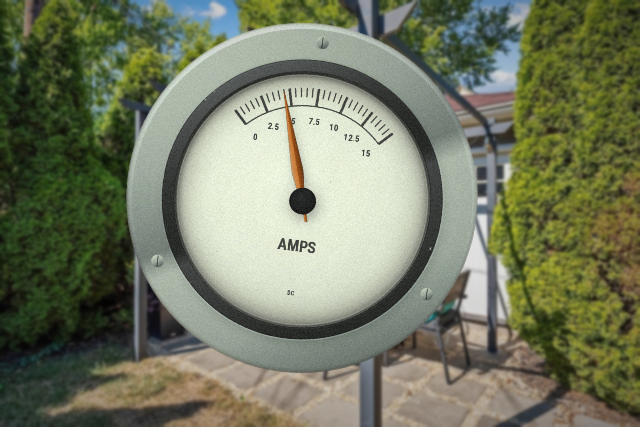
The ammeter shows 4.5 (A)
